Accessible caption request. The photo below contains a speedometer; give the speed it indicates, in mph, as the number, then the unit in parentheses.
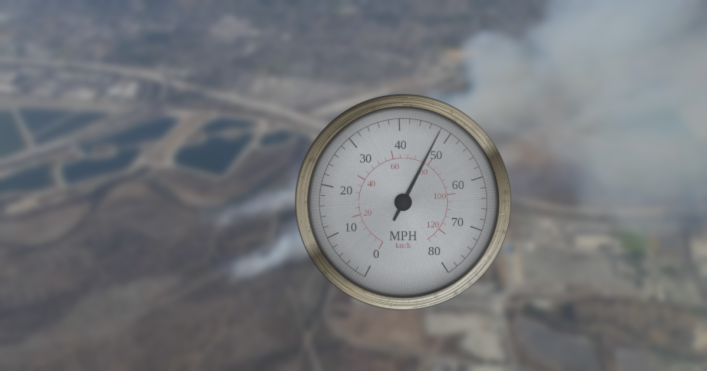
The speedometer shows 48 (mph)
